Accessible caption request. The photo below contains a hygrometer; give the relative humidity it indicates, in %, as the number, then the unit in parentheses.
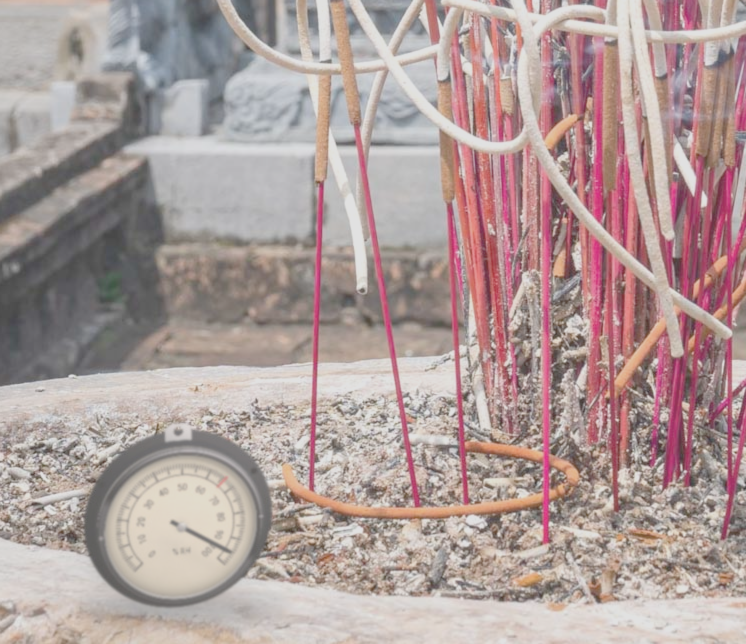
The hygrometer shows 95 (%)
